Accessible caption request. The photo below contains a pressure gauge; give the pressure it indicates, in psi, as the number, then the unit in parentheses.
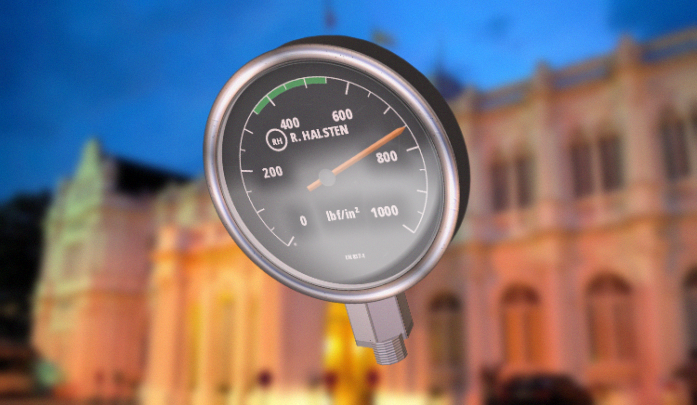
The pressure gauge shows 750 (psi)
